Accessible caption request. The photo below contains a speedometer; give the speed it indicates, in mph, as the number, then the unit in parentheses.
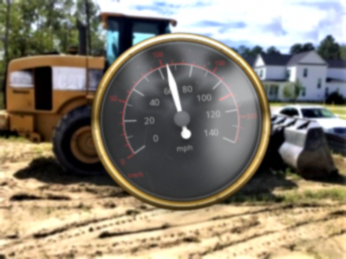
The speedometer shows 65 (mph)
